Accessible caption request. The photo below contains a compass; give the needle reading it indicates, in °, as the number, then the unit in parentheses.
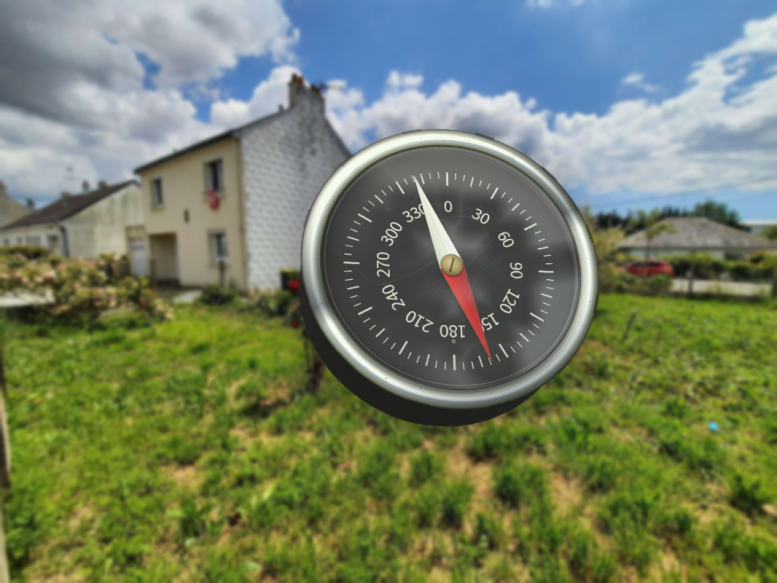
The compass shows 160 (°)
